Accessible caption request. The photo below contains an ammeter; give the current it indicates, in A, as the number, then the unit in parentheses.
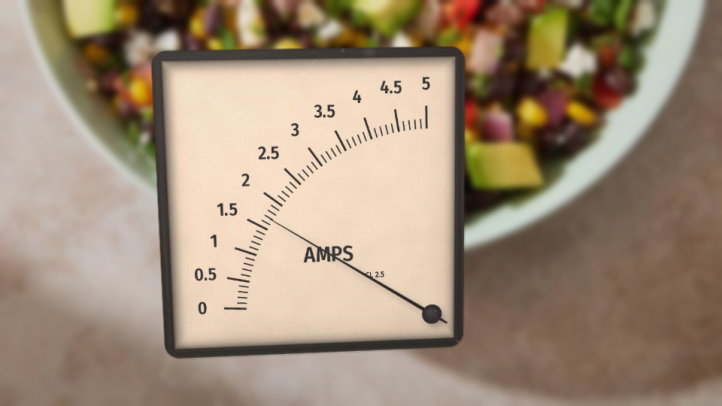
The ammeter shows 1.7 (A)
